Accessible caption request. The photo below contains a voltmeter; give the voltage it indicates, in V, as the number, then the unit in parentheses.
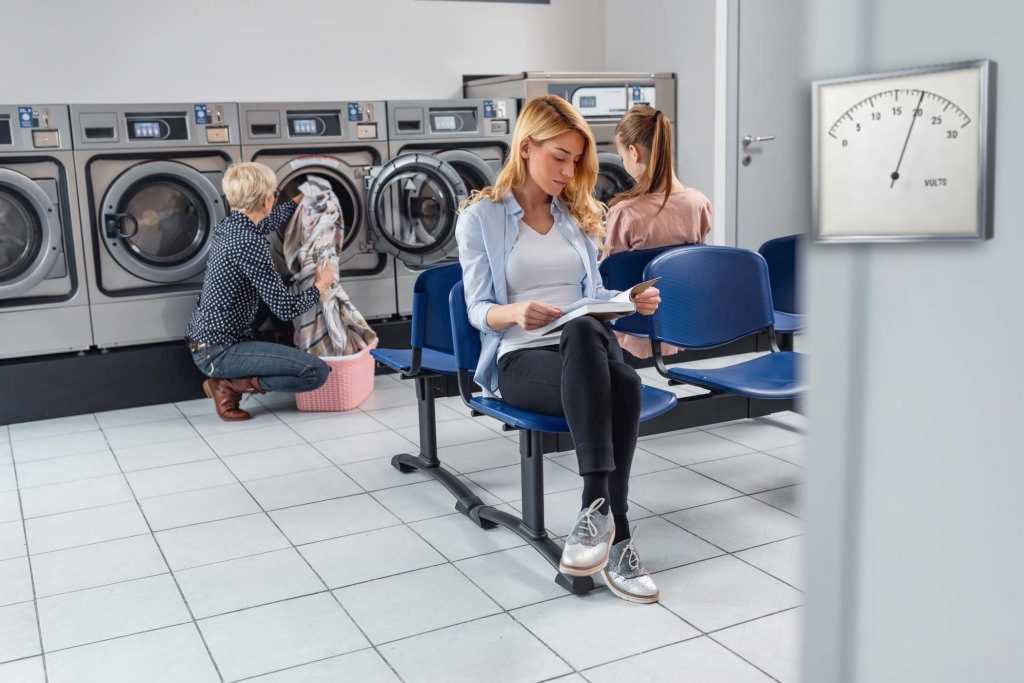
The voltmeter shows 20 (V)
